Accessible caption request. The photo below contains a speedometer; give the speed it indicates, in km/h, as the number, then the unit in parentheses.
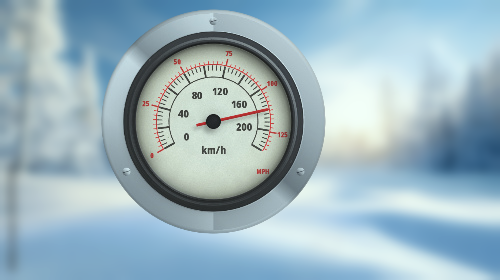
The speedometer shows 180 (km/h)
